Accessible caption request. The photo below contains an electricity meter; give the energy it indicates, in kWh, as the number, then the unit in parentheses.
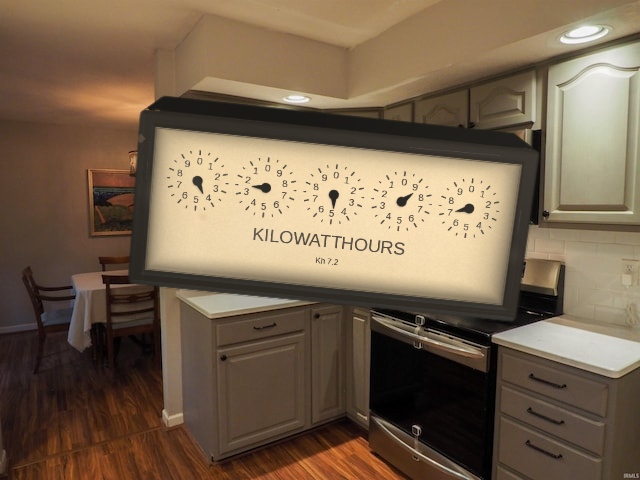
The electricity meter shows 42487 (kWh)
